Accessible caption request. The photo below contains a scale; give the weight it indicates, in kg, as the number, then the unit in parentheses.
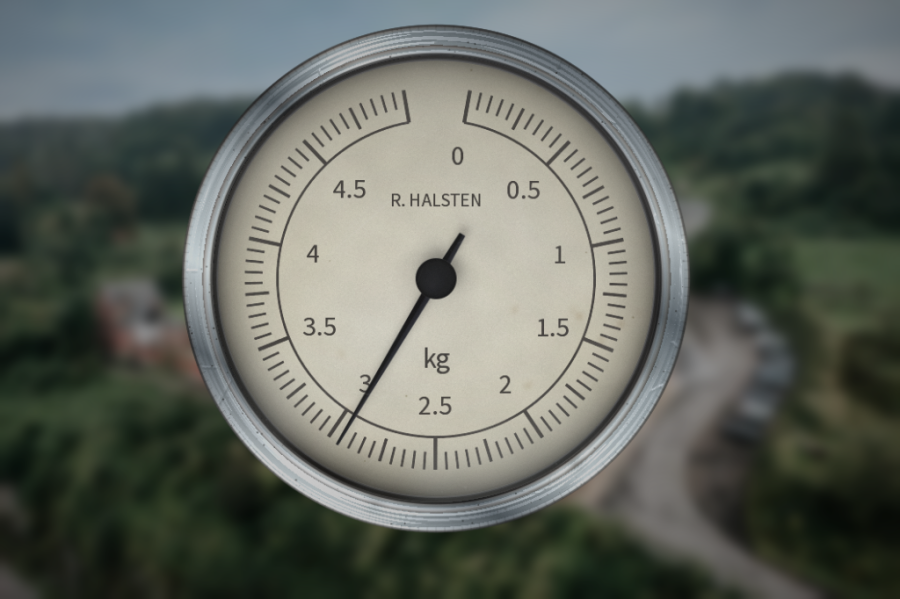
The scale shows 2.95 (kg)
